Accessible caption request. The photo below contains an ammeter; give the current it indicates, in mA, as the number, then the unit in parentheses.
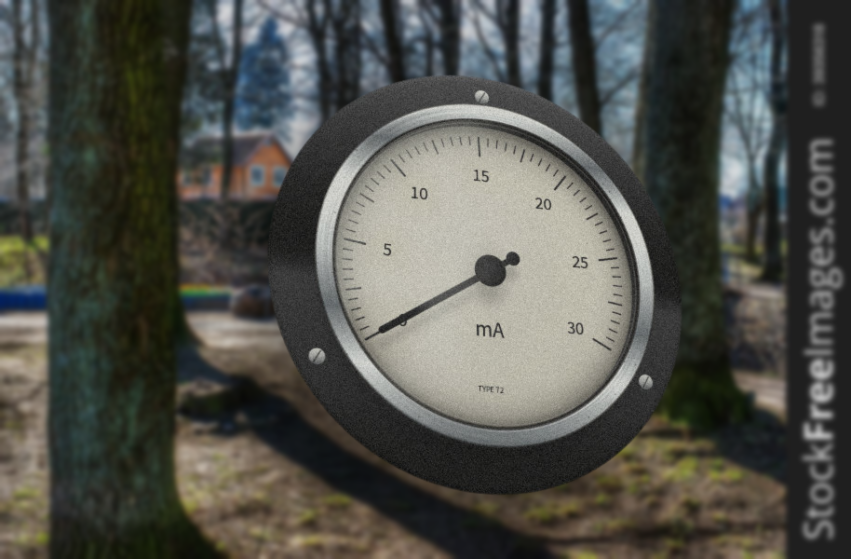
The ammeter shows 0 (mA)
